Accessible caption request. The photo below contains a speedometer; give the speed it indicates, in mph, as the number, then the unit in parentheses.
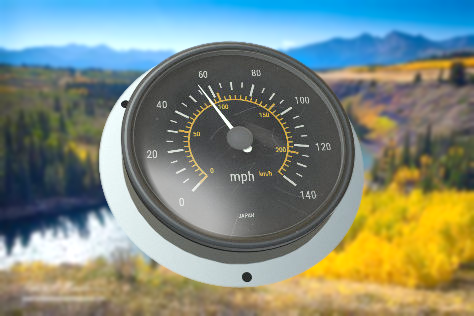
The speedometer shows 55 (mph)
